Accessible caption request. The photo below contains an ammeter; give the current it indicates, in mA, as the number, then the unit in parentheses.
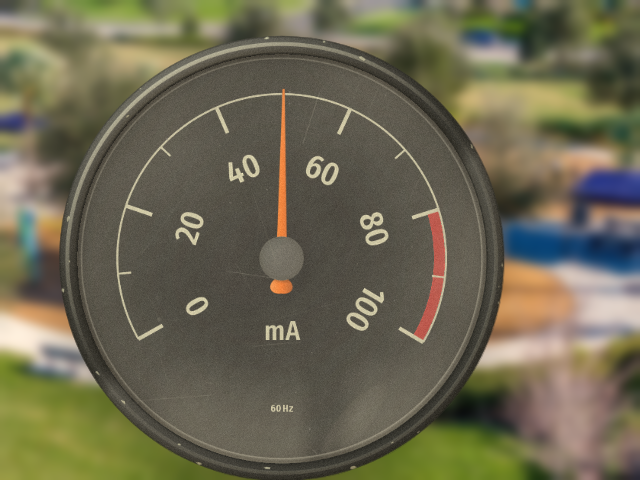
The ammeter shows 50 (mA)
